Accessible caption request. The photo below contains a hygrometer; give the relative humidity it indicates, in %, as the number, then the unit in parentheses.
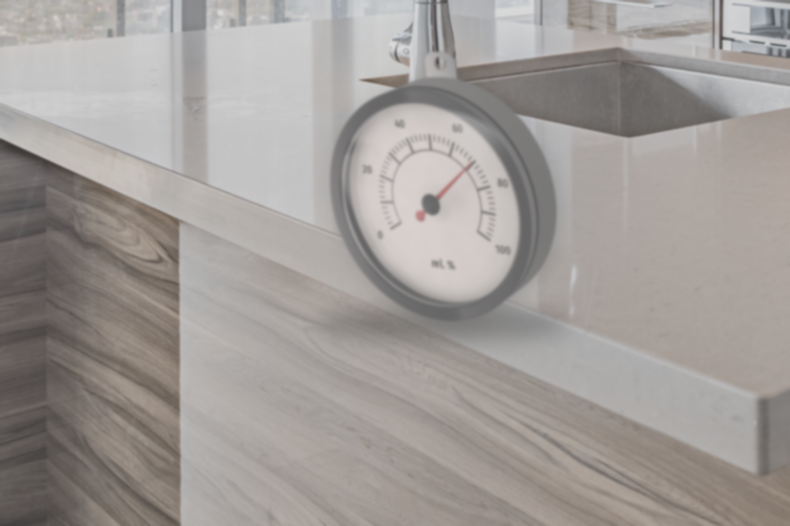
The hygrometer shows 70 (%)
